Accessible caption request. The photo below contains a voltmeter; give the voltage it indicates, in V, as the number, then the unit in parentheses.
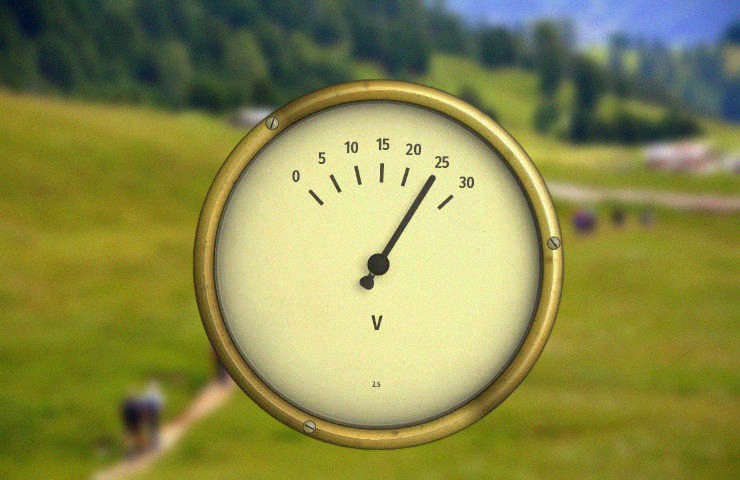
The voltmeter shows 25 (V)
